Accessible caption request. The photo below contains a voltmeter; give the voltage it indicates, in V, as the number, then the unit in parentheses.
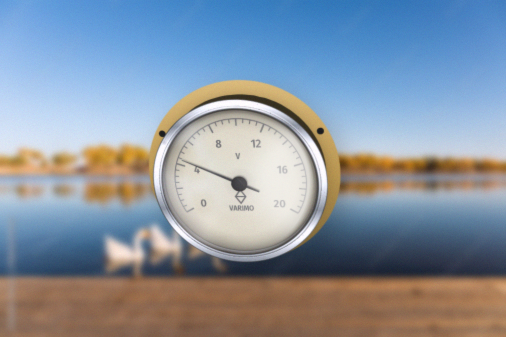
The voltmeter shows 4.5 (V)
